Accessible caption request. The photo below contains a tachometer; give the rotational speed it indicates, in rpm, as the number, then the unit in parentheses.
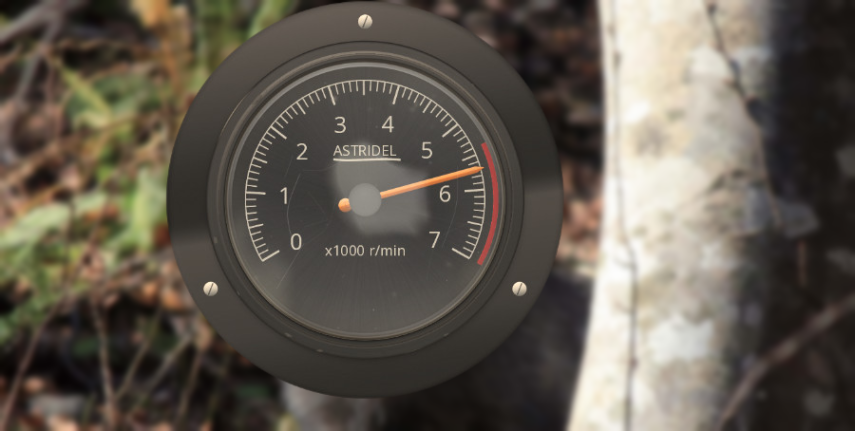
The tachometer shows 5700 (rpm)
